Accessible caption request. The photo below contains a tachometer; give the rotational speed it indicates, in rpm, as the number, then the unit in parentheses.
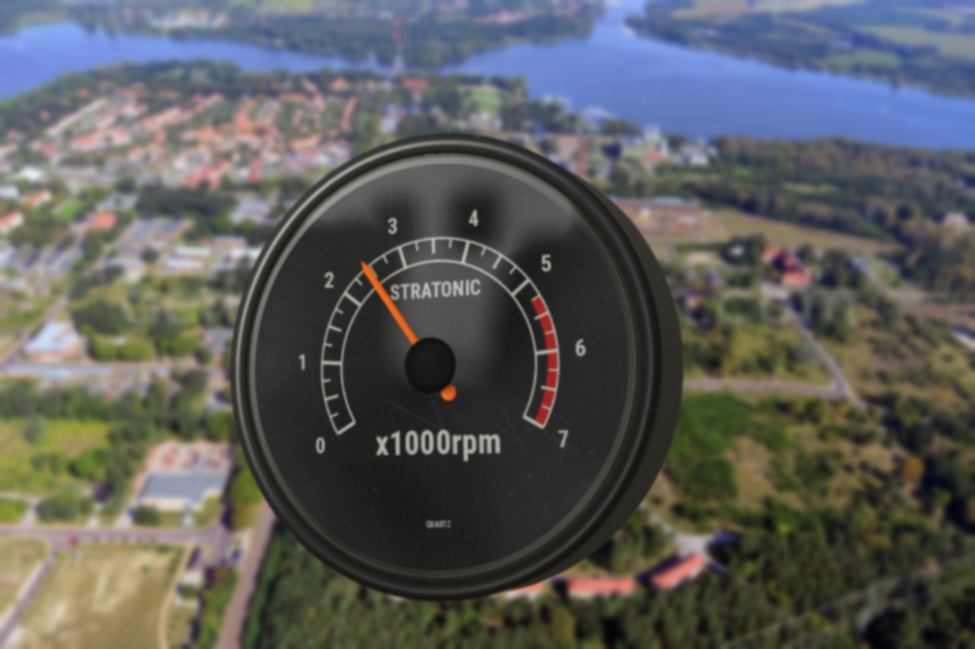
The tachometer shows 2500 (rpm)
